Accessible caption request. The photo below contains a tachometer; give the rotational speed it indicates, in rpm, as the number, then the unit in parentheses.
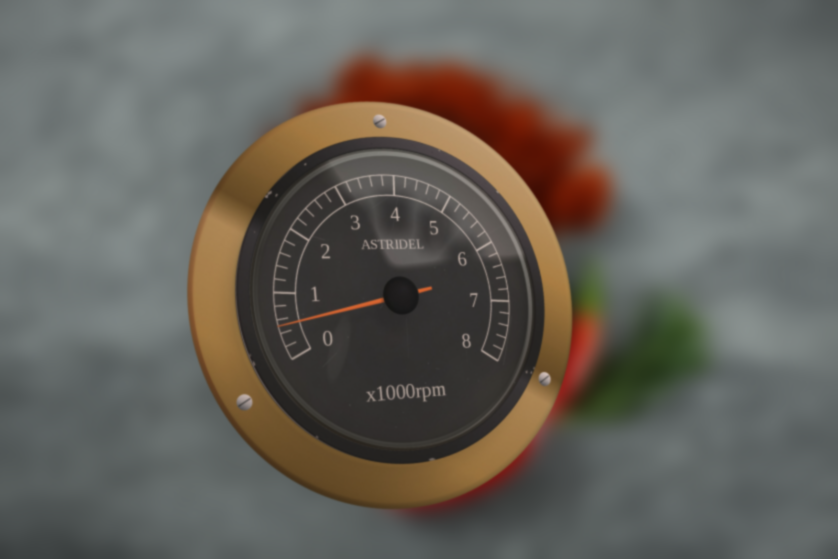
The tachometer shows 500 (rpm)
